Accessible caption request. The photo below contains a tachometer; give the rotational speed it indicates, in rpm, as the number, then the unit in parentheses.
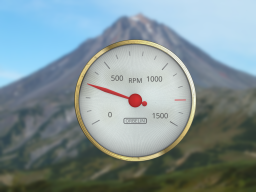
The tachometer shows 300 (rpm)
